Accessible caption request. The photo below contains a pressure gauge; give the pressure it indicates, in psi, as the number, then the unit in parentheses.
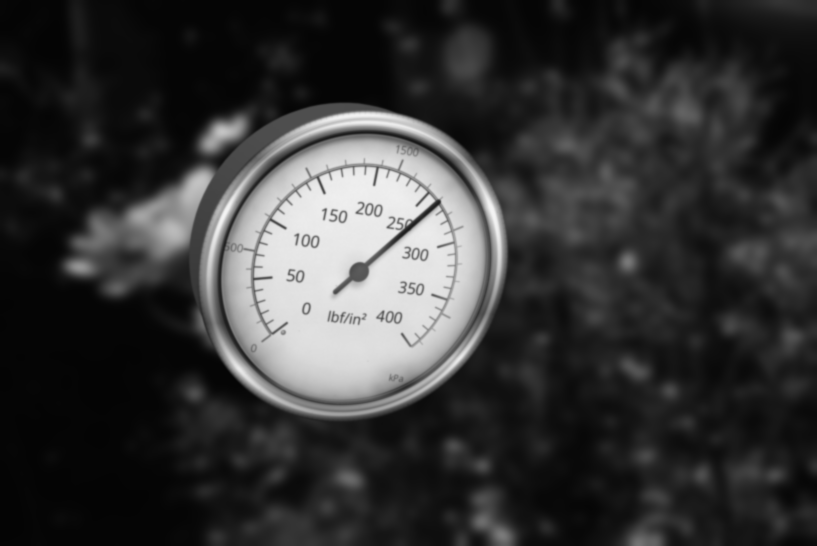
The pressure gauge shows 260 (psi)
